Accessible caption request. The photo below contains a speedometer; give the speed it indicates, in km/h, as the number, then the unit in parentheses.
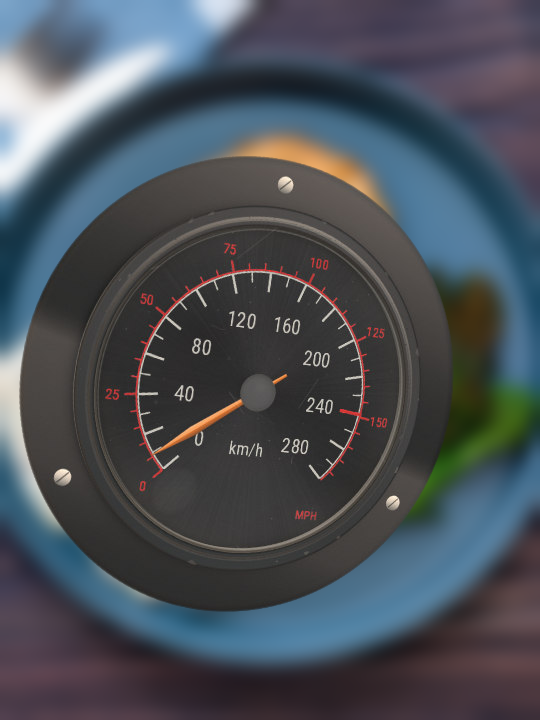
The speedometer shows 10 (km/h)
